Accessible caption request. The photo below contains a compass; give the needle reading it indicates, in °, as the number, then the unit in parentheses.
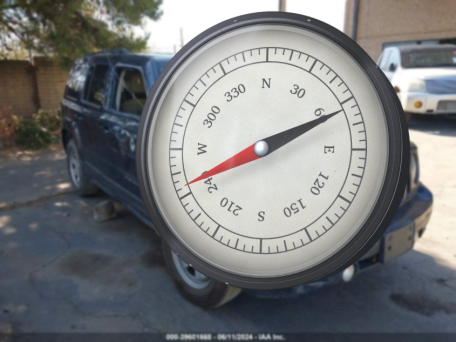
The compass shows 245 (°)
